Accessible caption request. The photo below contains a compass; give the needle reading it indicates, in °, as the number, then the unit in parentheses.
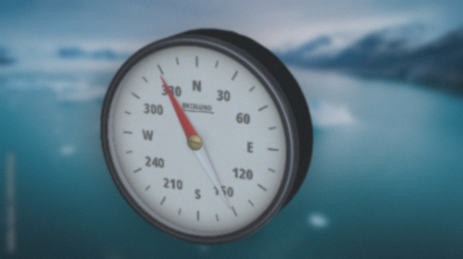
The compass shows 330 (°)
